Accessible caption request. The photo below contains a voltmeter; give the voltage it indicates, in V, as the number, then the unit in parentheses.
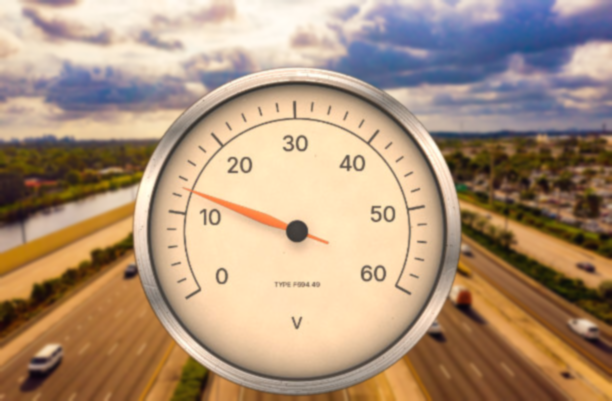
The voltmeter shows 13 (V)
